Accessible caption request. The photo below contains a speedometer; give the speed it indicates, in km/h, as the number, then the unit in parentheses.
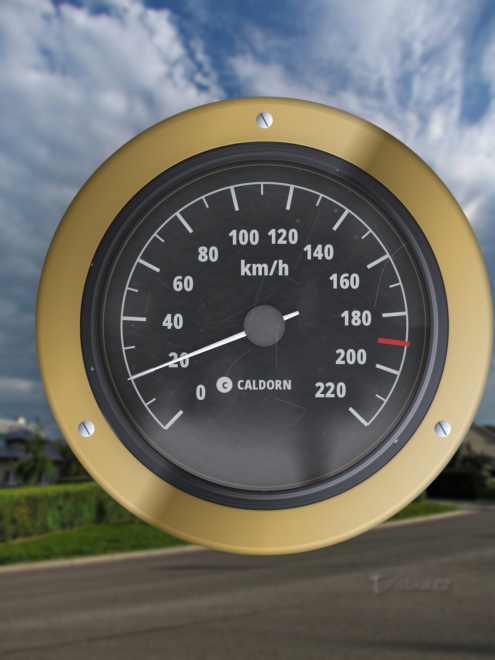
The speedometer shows 20 (km/h)
